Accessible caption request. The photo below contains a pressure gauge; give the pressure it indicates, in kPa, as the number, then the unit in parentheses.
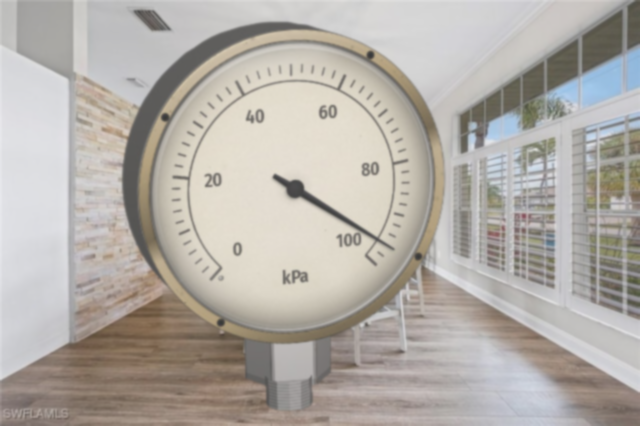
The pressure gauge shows 96 (kPa)
